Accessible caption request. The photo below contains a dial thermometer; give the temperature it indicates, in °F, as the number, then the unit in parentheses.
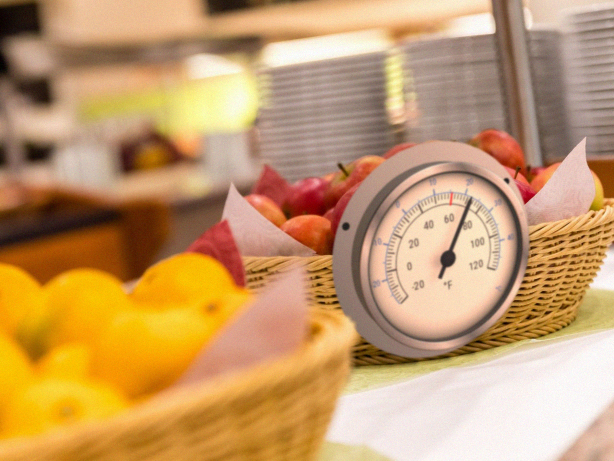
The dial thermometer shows 70 (°F)
